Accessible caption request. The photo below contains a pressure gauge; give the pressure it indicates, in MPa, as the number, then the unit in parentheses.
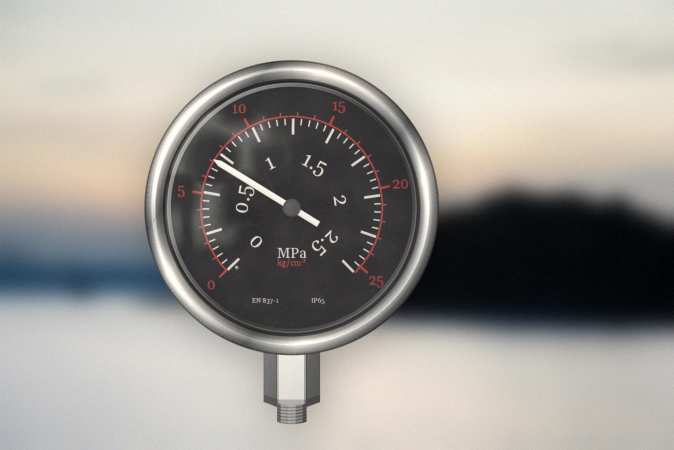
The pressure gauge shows 0.7 (MPa)
